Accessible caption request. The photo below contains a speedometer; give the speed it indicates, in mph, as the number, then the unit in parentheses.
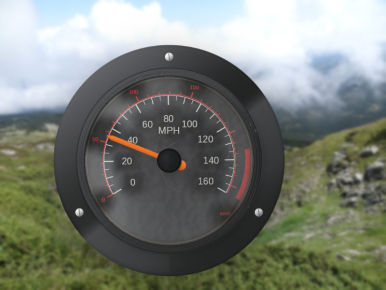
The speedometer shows 35 (mph)
